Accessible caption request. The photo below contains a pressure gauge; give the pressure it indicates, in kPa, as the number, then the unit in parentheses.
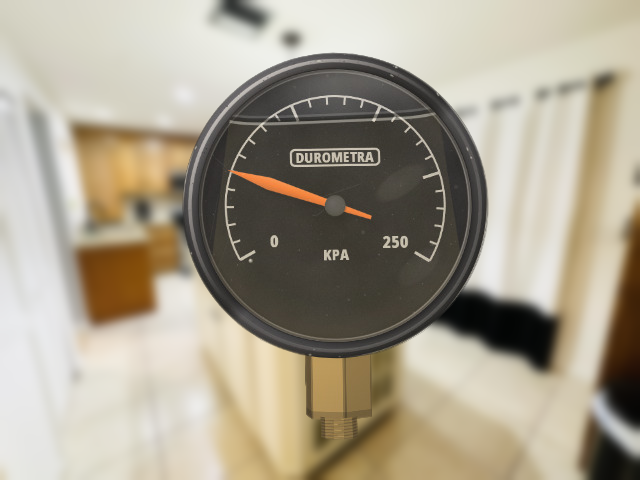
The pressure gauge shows 50 (kPa)
